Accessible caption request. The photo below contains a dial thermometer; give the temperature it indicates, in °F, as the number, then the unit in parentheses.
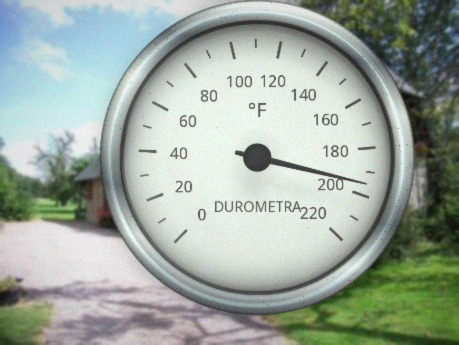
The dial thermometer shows 195 (°F)
